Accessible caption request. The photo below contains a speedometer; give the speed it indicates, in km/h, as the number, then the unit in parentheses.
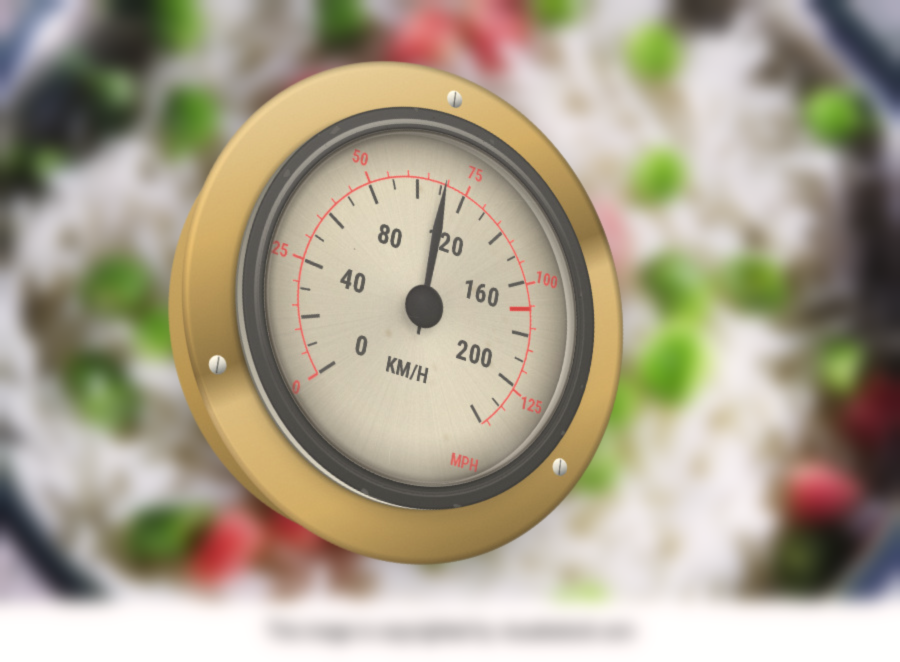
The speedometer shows 110 (km/h)
